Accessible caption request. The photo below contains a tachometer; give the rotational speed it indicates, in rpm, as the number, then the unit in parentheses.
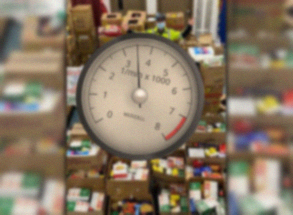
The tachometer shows 3500 (rpm)
